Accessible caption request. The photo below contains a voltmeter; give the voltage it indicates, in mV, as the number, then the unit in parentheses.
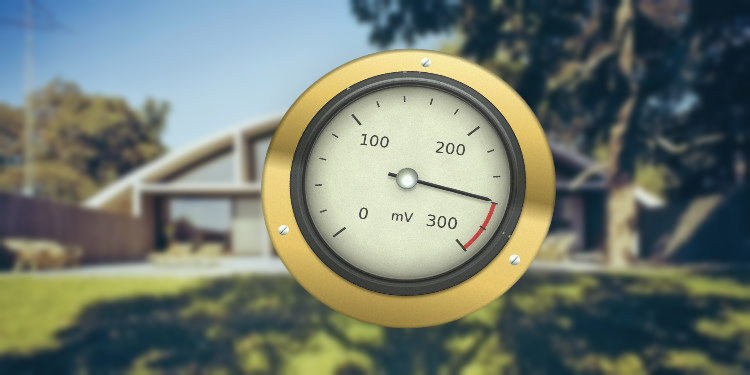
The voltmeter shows 260 (mV)
